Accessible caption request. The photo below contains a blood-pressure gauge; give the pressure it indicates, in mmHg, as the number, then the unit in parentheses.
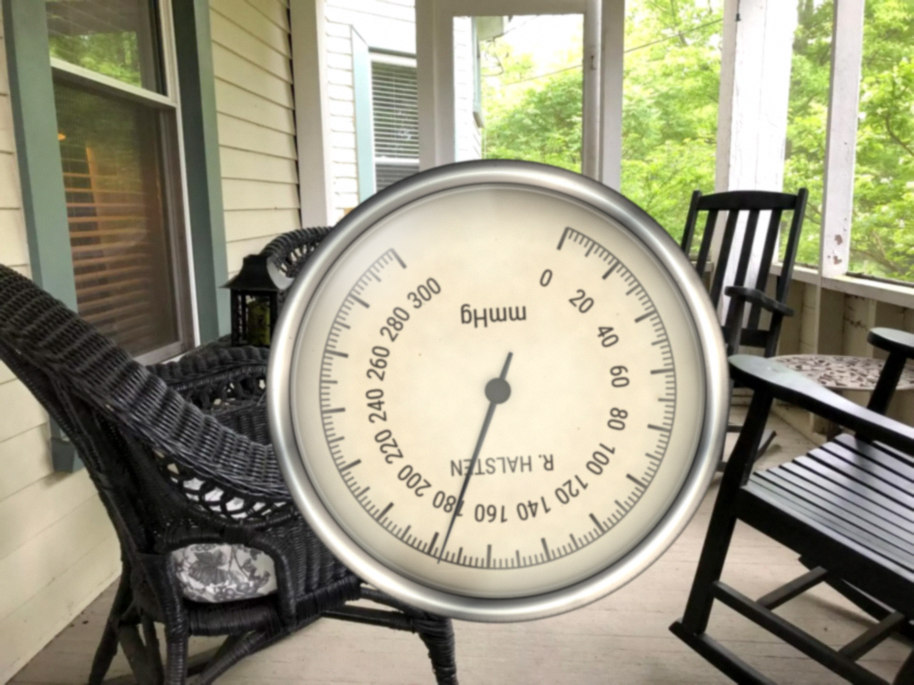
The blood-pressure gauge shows 176 (mmHg)
